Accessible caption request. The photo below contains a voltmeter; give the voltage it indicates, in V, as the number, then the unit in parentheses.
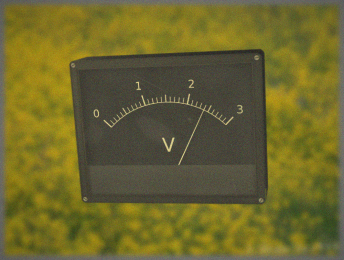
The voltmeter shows 2.4 (V)
